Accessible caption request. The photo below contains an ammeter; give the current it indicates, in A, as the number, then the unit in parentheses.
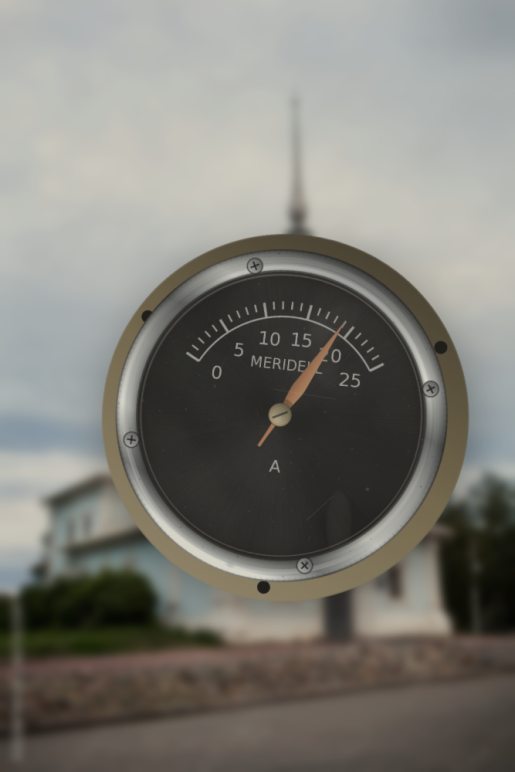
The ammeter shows 19 (A)
